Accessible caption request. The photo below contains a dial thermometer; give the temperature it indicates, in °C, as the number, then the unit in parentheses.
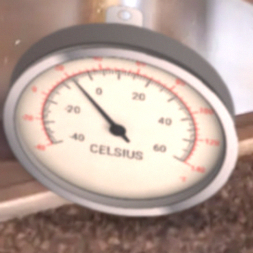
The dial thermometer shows -5 (°C)
